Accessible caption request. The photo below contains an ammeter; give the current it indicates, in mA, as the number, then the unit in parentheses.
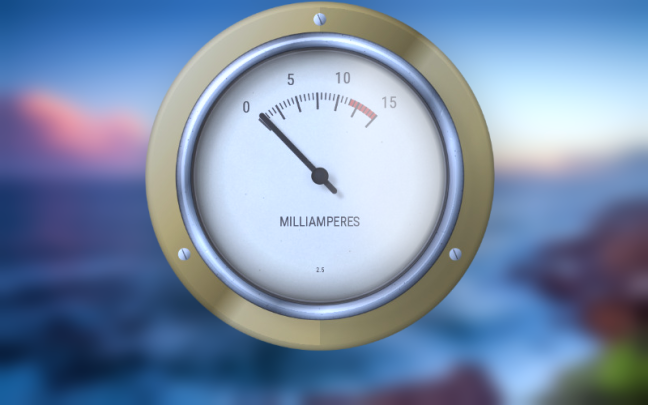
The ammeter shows 0.5 (mA)
